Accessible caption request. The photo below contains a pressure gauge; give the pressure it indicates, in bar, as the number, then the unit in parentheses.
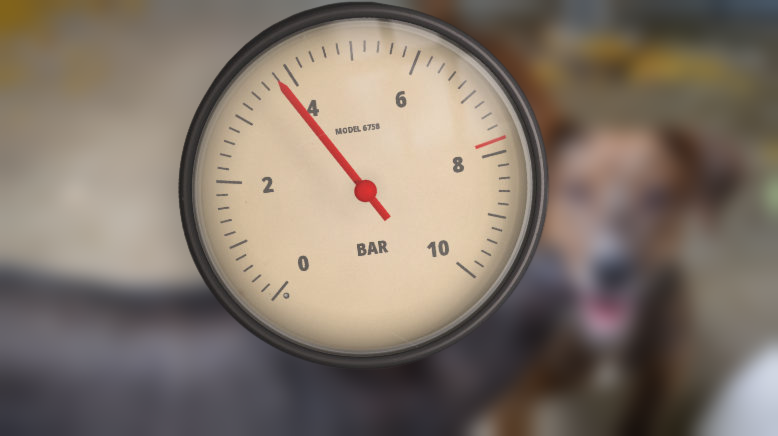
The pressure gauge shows 3.8 (bar)
